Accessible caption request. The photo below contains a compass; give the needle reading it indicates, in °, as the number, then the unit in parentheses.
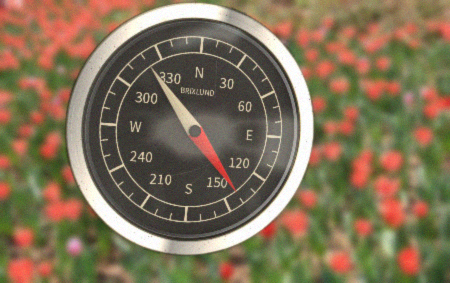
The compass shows 140 (°)
